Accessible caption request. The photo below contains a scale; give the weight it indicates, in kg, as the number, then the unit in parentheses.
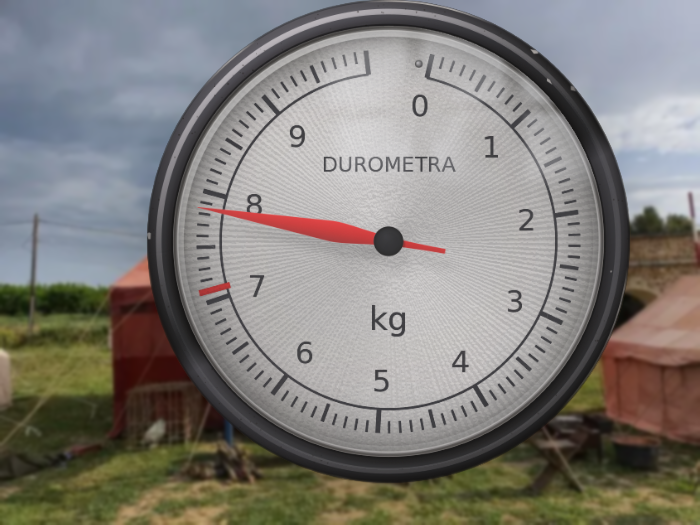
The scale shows 7.85 (kg)
